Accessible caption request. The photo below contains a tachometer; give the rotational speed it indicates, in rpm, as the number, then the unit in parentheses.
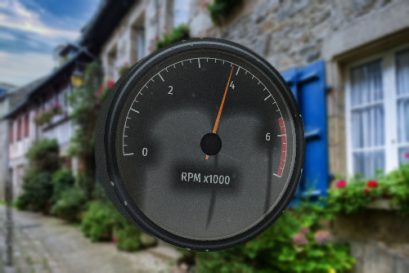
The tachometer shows 3800 (rpm)
